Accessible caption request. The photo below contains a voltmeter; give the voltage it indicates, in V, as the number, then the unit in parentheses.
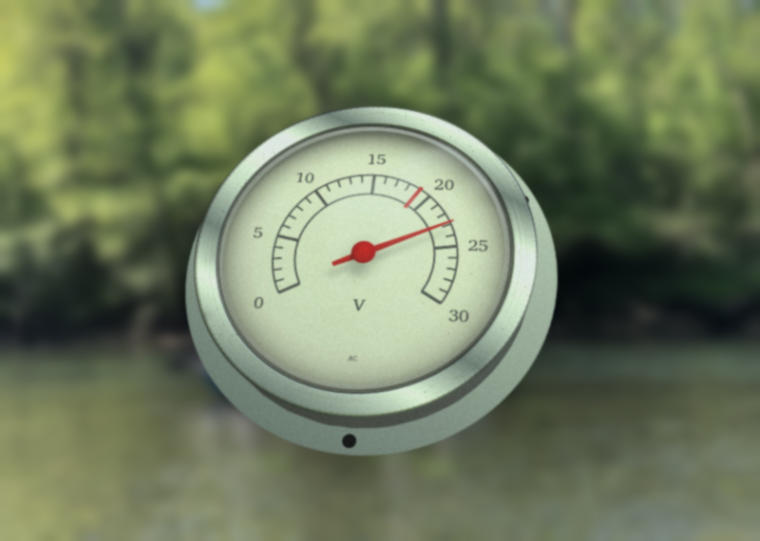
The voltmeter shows 23 (V)
